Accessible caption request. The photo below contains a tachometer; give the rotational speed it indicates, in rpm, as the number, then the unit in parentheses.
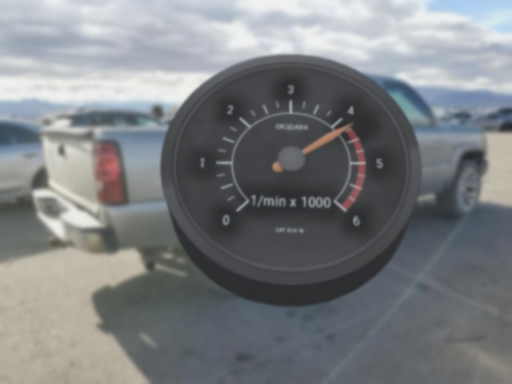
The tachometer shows 4250 (rpm)
